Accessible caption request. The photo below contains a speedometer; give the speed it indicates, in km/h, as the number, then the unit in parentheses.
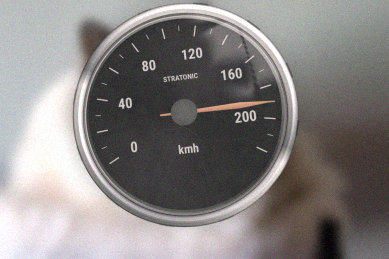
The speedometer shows 190 (km/h)
